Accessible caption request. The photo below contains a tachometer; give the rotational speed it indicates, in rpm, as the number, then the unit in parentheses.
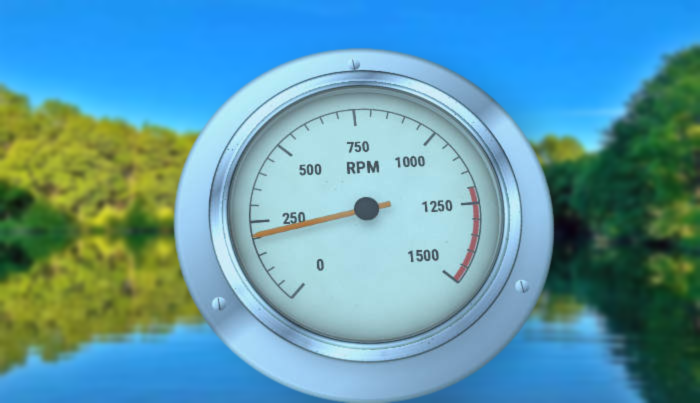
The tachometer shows 200 (rpm)
